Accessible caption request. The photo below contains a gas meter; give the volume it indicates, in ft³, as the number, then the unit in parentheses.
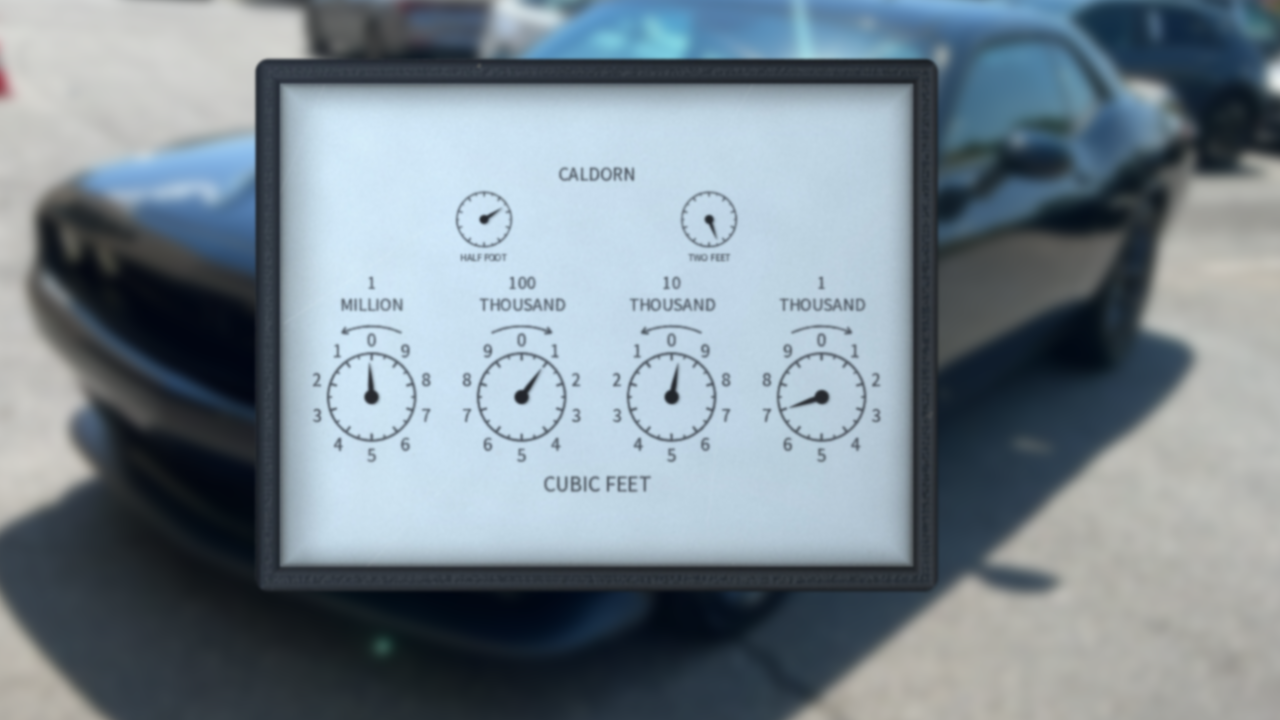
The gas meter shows 9700 (ft³)
